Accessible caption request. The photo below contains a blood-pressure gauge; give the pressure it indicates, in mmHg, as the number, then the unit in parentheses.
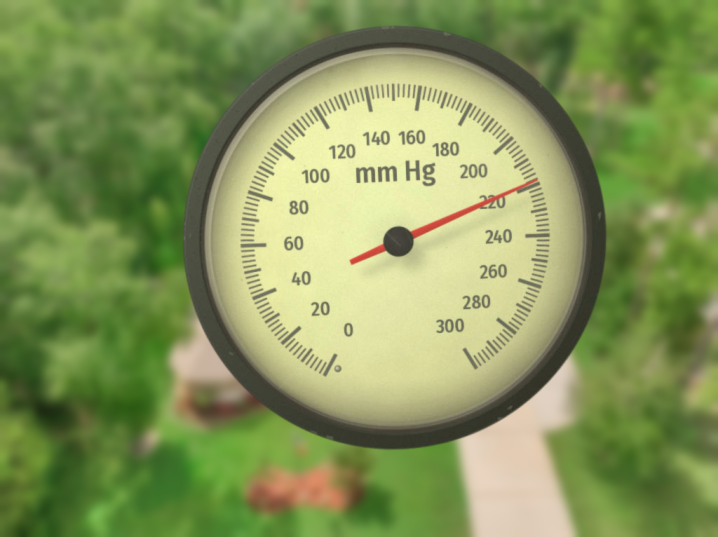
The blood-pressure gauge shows 218 (mmHg)
